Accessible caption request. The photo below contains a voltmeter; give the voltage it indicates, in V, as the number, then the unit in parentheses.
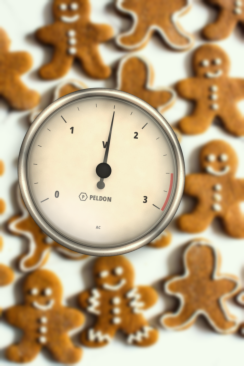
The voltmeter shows 1.6 (V)
